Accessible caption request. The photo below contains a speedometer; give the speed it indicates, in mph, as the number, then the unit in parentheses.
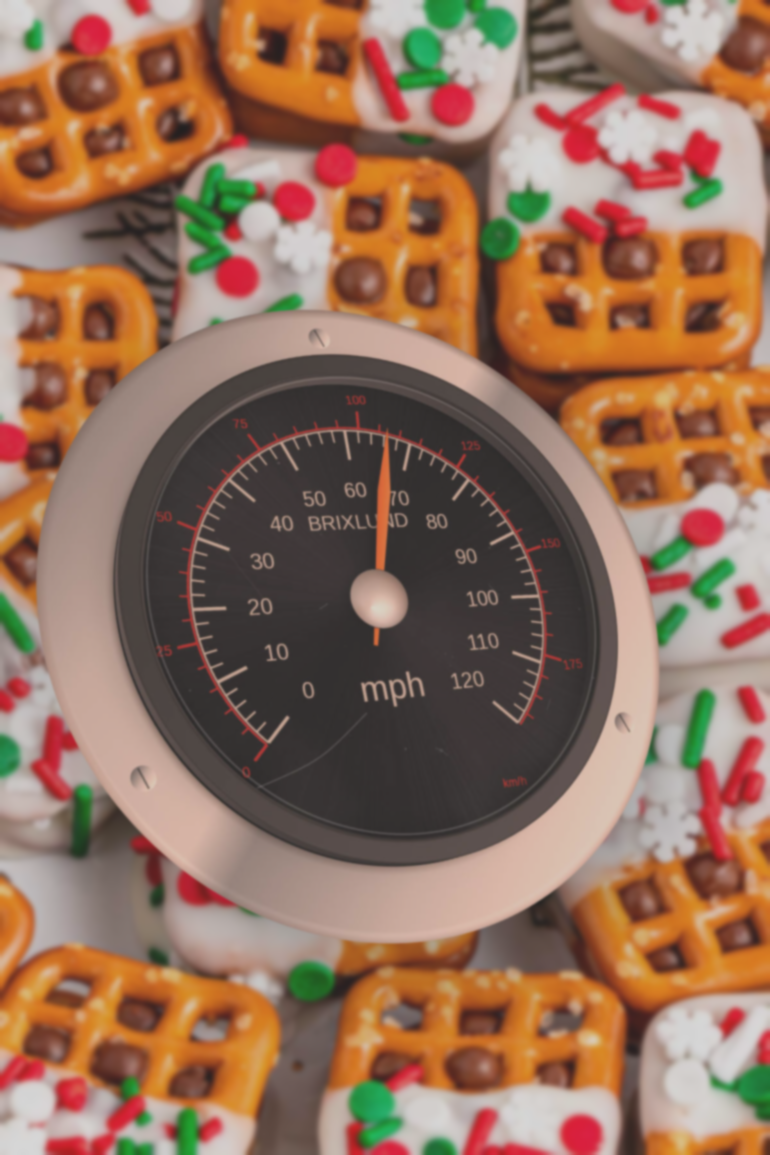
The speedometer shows 66 (mph)
